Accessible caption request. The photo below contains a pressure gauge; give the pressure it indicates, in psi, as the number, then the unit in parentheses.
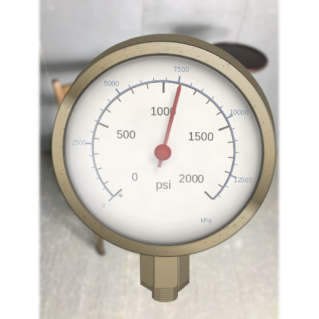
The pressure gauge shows 1100 (psi)
